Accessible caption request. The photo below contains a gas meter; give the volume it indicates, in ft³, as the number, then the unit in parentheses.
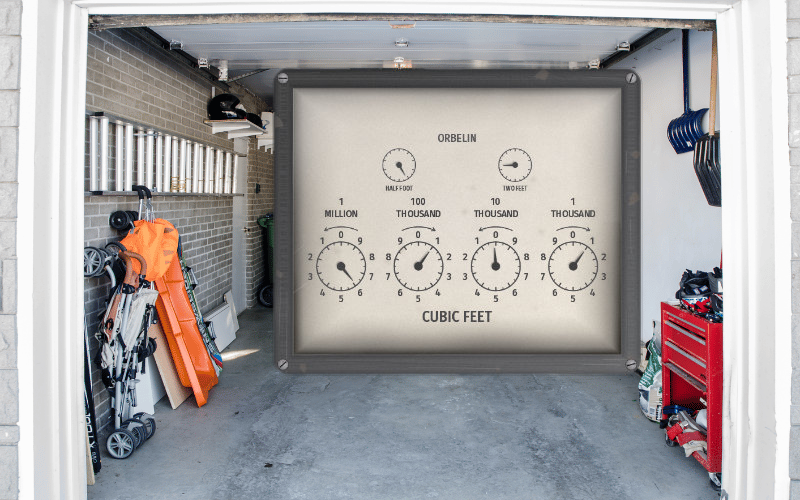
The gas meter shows 610100 (ft³)
